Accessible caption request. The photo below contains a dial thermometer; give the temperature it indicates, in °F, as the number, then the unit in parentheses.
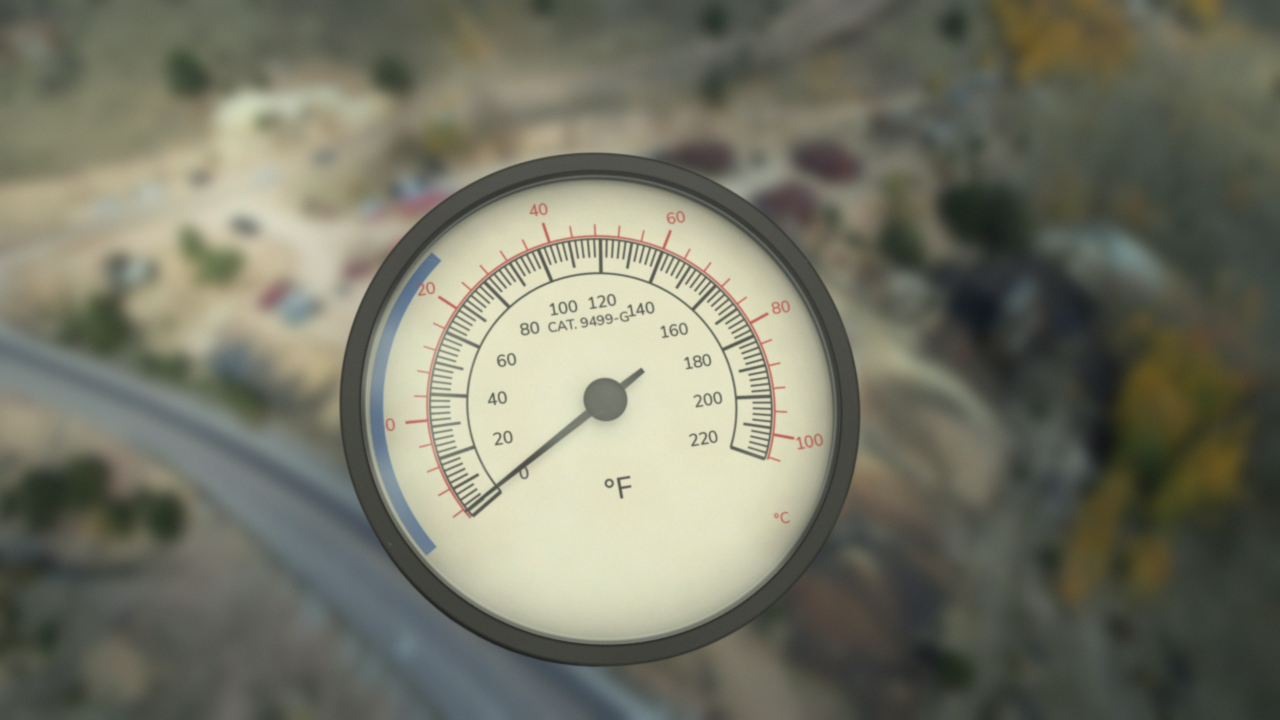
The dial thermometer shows 2 (°F)
